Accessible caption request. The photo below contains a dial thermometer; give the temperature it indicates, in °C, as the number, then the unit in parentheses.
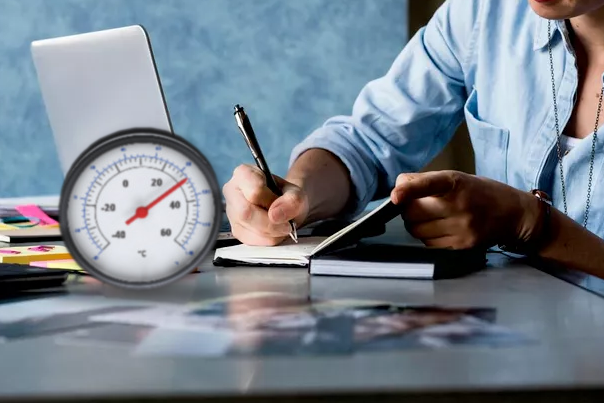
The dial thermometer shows 30 (°C)
